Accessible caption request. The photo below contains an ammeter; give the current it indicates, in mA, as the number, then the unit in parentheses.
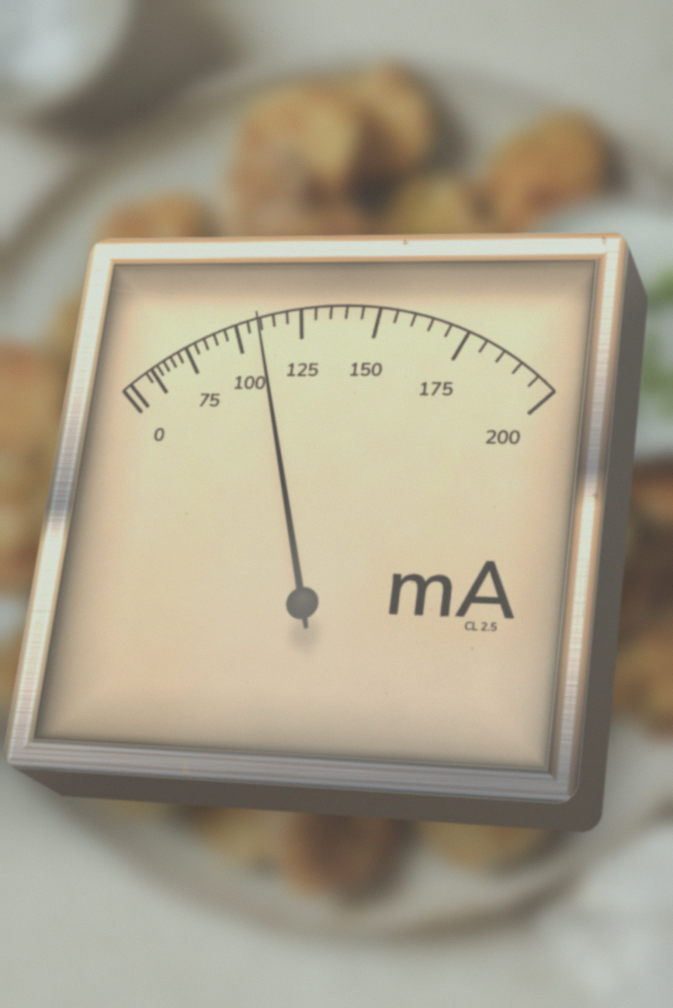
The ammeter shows 110 (mA)
